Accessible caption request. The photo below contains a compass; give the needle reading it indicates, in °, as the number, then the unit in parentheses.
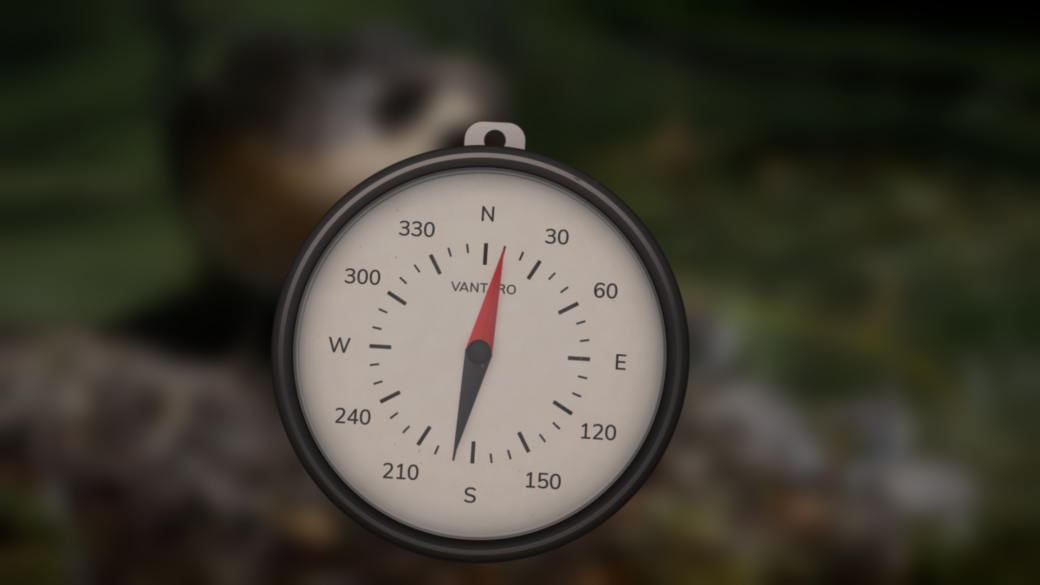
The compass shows 10 (°)
